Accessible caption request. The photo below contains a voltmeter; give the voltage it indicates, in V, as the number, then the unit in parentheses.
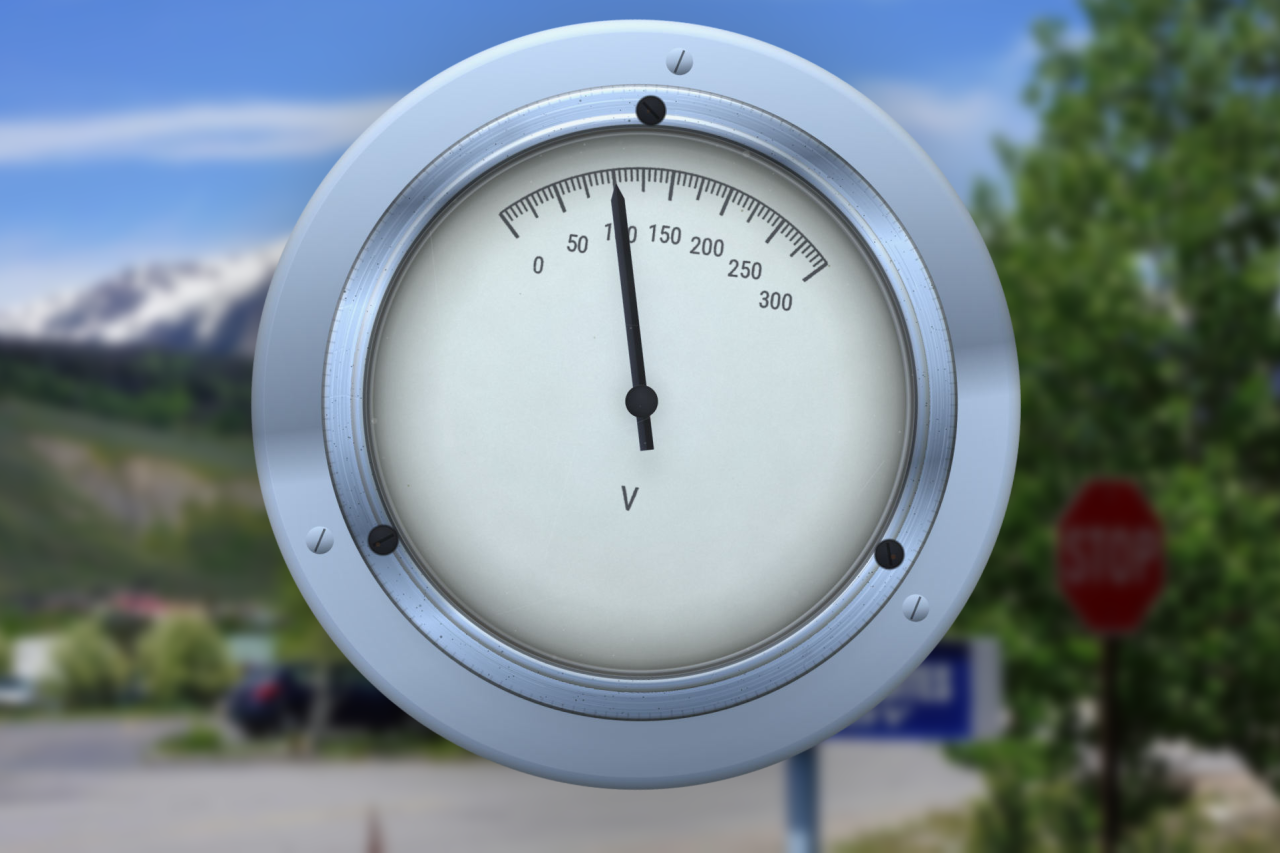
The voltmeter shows 100 (V)
